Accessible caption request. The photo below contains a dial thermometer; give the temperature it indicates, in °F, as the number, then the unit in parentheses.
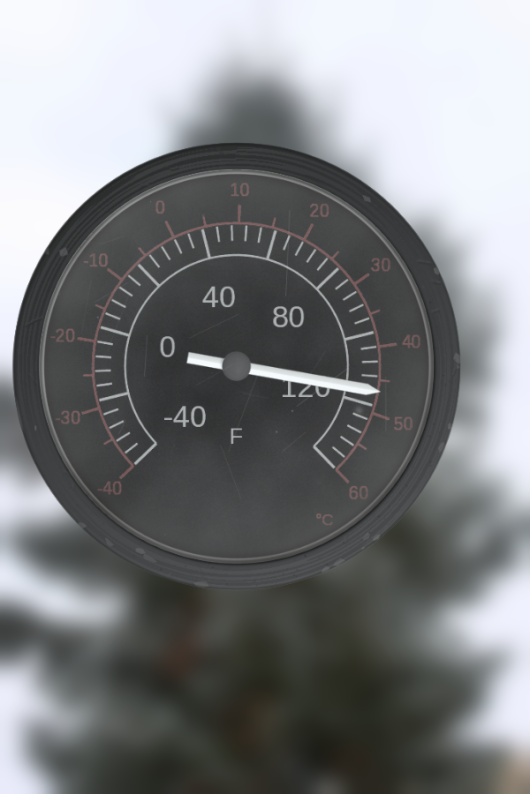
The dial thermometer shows 116 (°F)
